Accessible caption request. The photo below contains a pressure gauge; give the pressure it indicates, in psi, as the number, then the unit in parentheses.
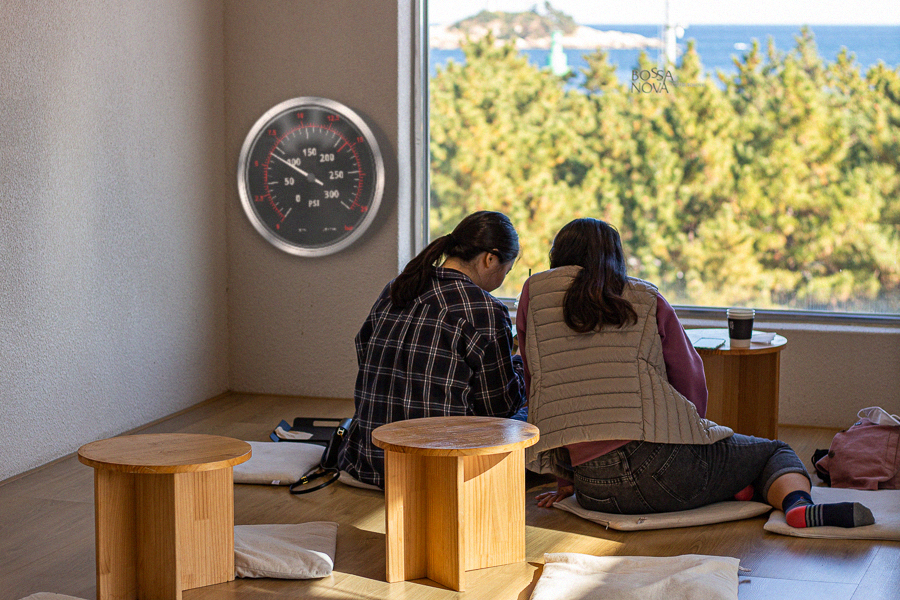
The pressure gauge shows 90 (psi)
